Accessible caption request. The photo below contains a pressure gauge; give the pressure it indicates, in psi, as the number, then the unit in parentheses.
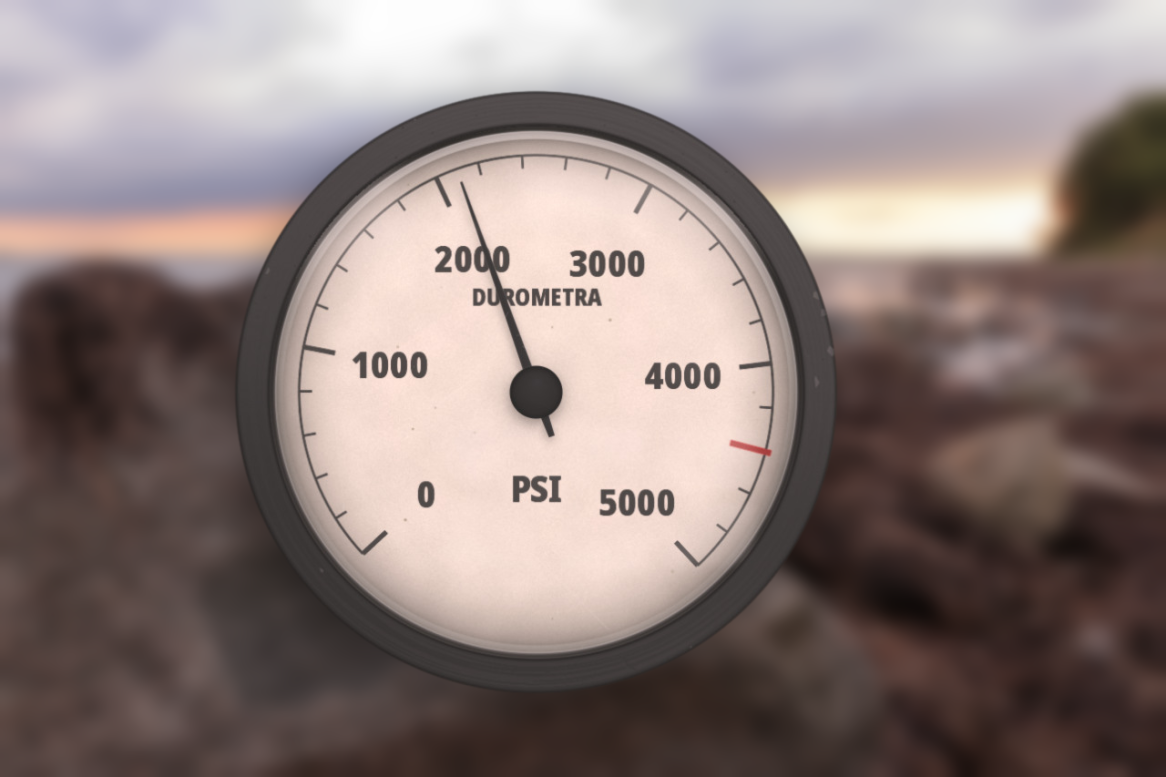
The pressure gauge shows 2100 (psi)
